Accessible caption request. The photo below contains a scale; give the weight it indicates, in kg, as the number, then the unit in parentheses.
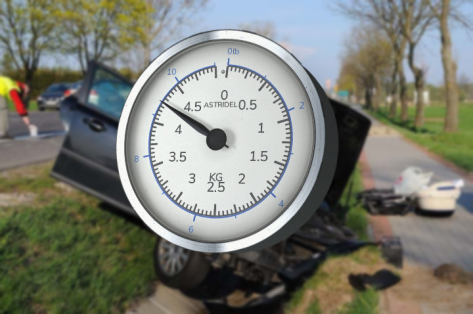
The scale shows 4.25 (kg)
